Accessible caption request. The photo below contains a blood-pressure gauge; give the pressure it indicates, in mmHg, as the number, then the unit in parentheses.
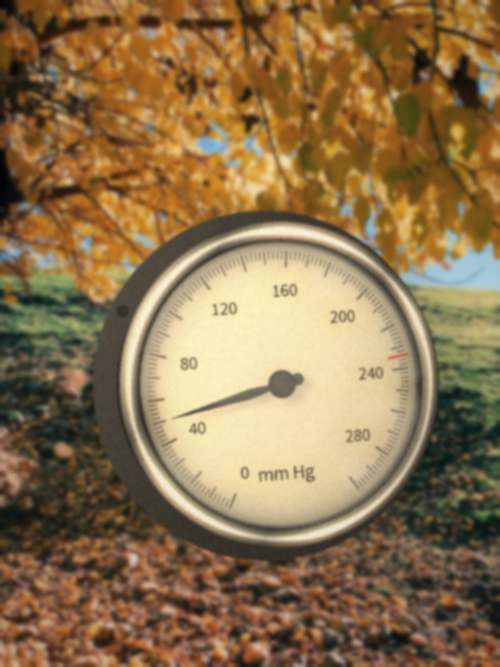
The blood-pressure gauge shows 50 (mmHg)
